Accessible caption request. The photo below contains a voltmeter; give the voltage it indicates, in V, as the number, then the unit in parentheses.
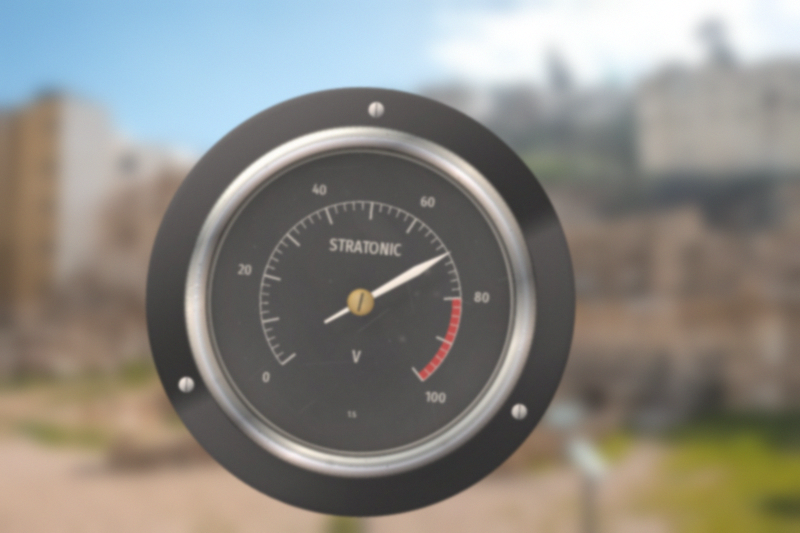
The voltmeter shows 70 (V)
